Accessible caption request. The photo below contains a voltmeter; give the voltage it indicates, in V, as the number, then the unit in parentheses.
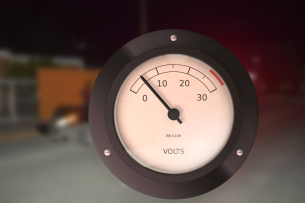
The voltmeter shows 5 (V)
